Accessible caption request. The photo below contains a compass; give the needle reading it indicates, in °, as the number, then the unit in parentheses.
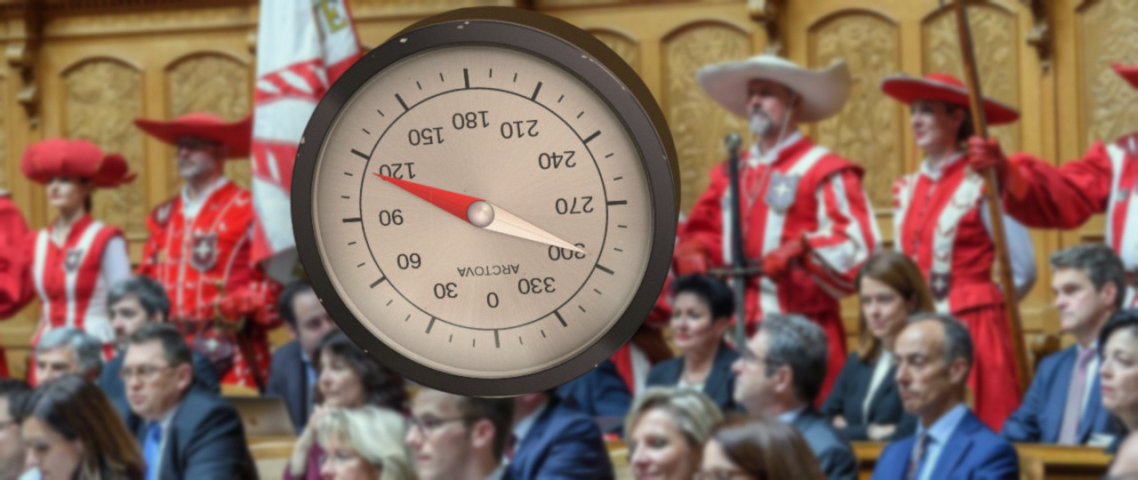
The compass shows 115 (°)
